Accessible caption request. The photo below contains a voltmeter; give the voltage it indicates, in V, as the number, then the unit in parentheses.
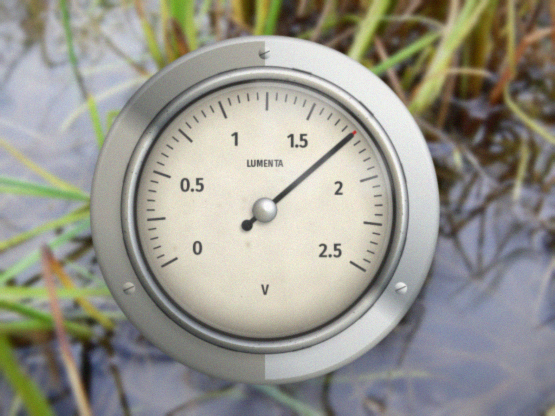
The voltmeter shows 1.75 (V)
